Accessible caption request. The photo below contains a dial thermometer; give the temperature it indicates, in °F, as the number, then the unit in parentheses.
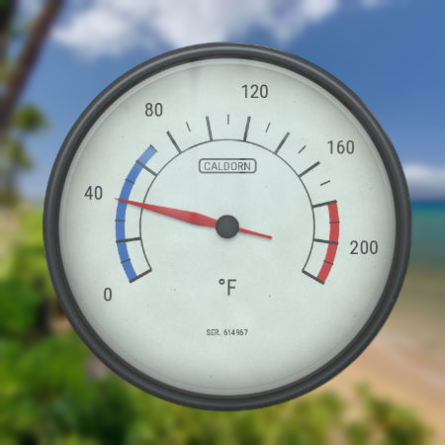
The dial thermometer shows 40 (°F)
